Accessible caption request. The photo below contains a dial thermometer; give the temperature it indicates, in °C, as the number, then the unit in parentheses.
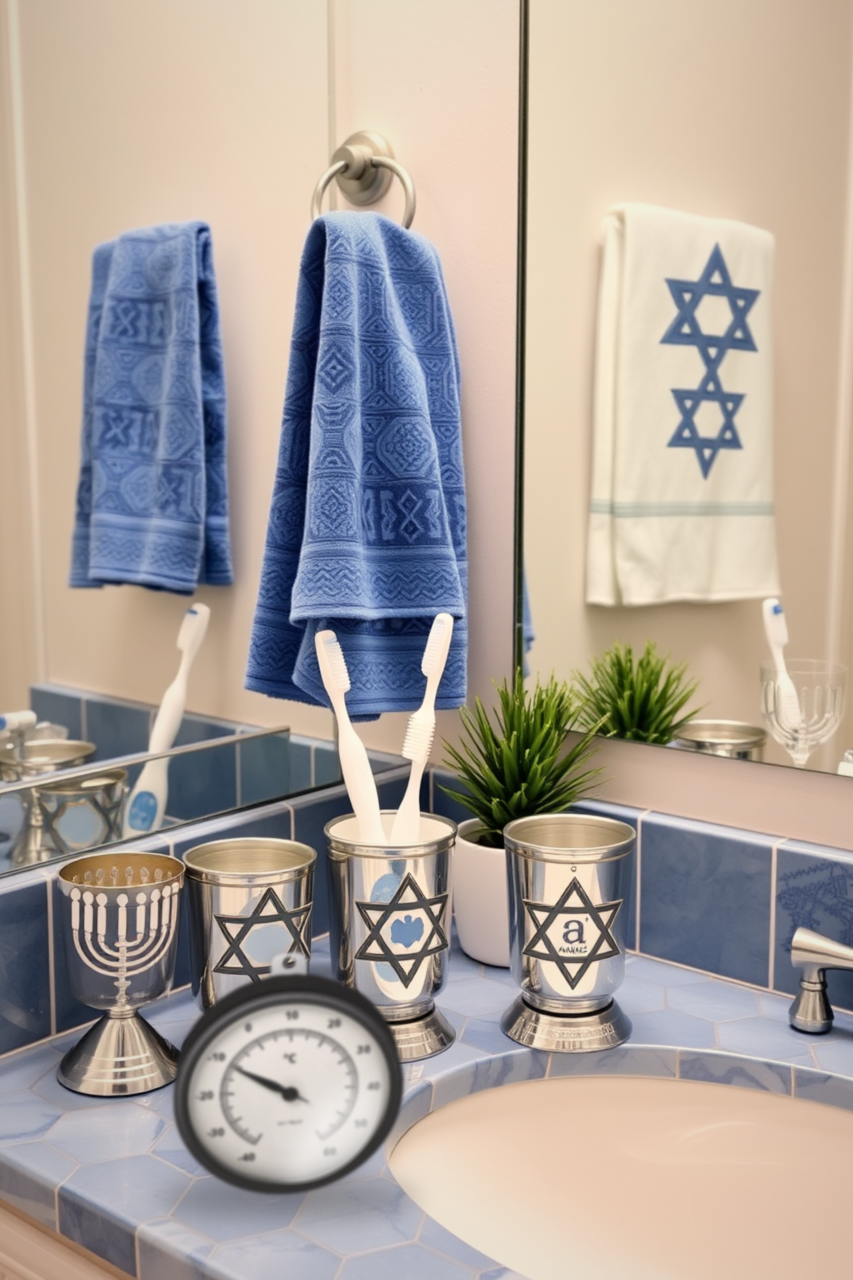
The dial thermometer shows -10 (°C)
